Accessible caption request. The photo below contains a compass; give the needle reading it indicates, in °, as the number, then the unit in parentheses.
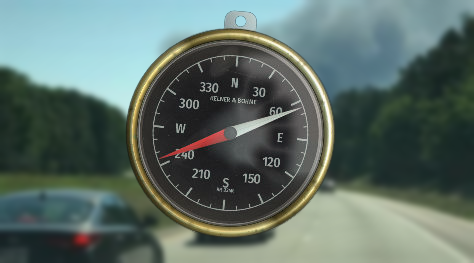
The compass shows 245 (°)
